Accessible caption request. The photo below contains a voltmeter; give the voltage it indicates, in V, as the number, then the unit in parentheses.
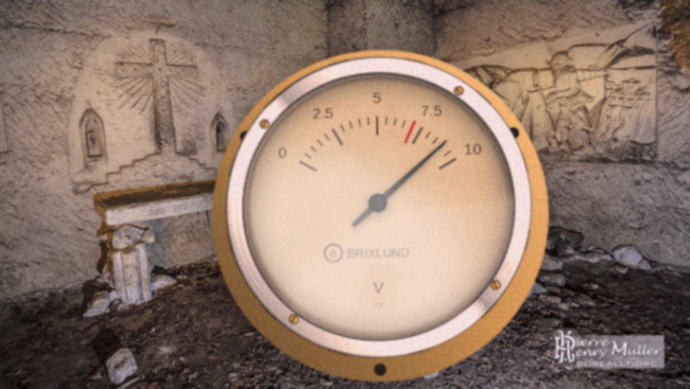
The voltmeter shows 9 (V)
